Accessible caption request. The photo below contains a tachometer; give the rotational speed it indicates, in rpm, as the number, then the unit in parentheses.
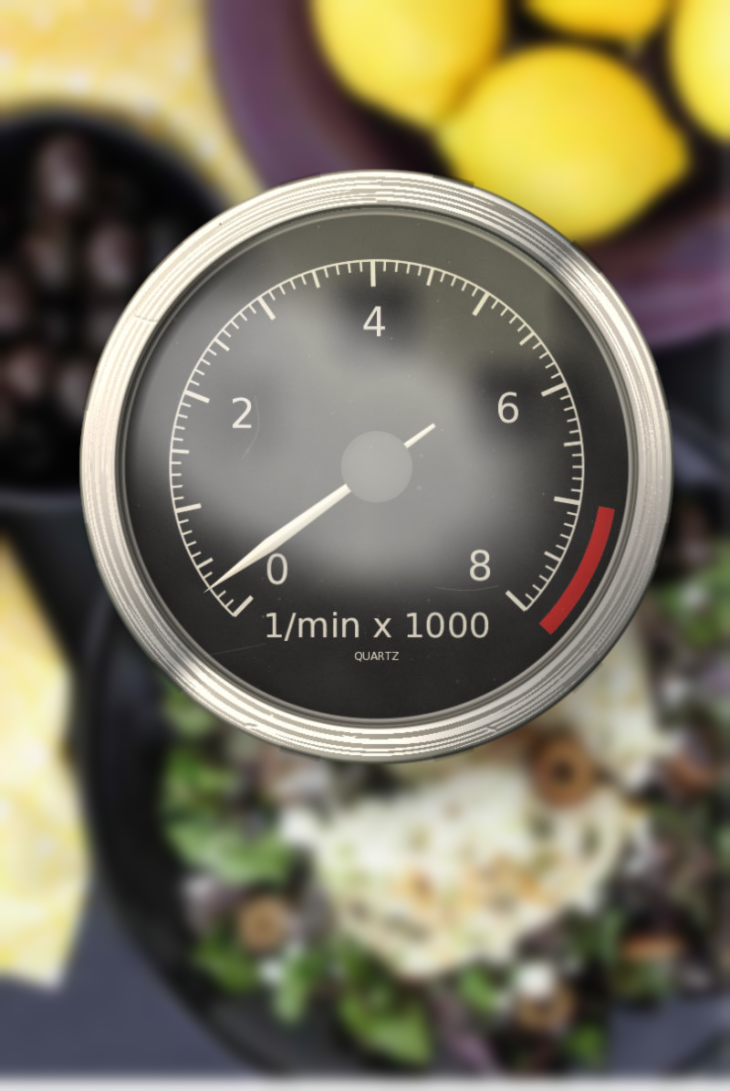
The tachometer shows 300 (rpm)
